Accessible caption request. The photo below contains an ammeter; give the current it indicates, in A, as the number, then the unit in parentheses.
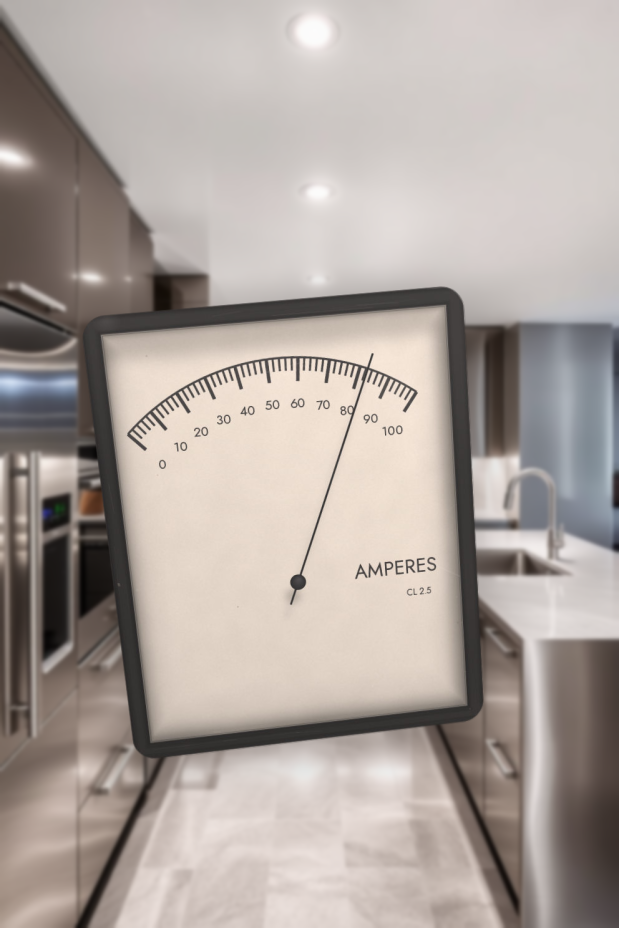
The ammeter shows 82 (A)
